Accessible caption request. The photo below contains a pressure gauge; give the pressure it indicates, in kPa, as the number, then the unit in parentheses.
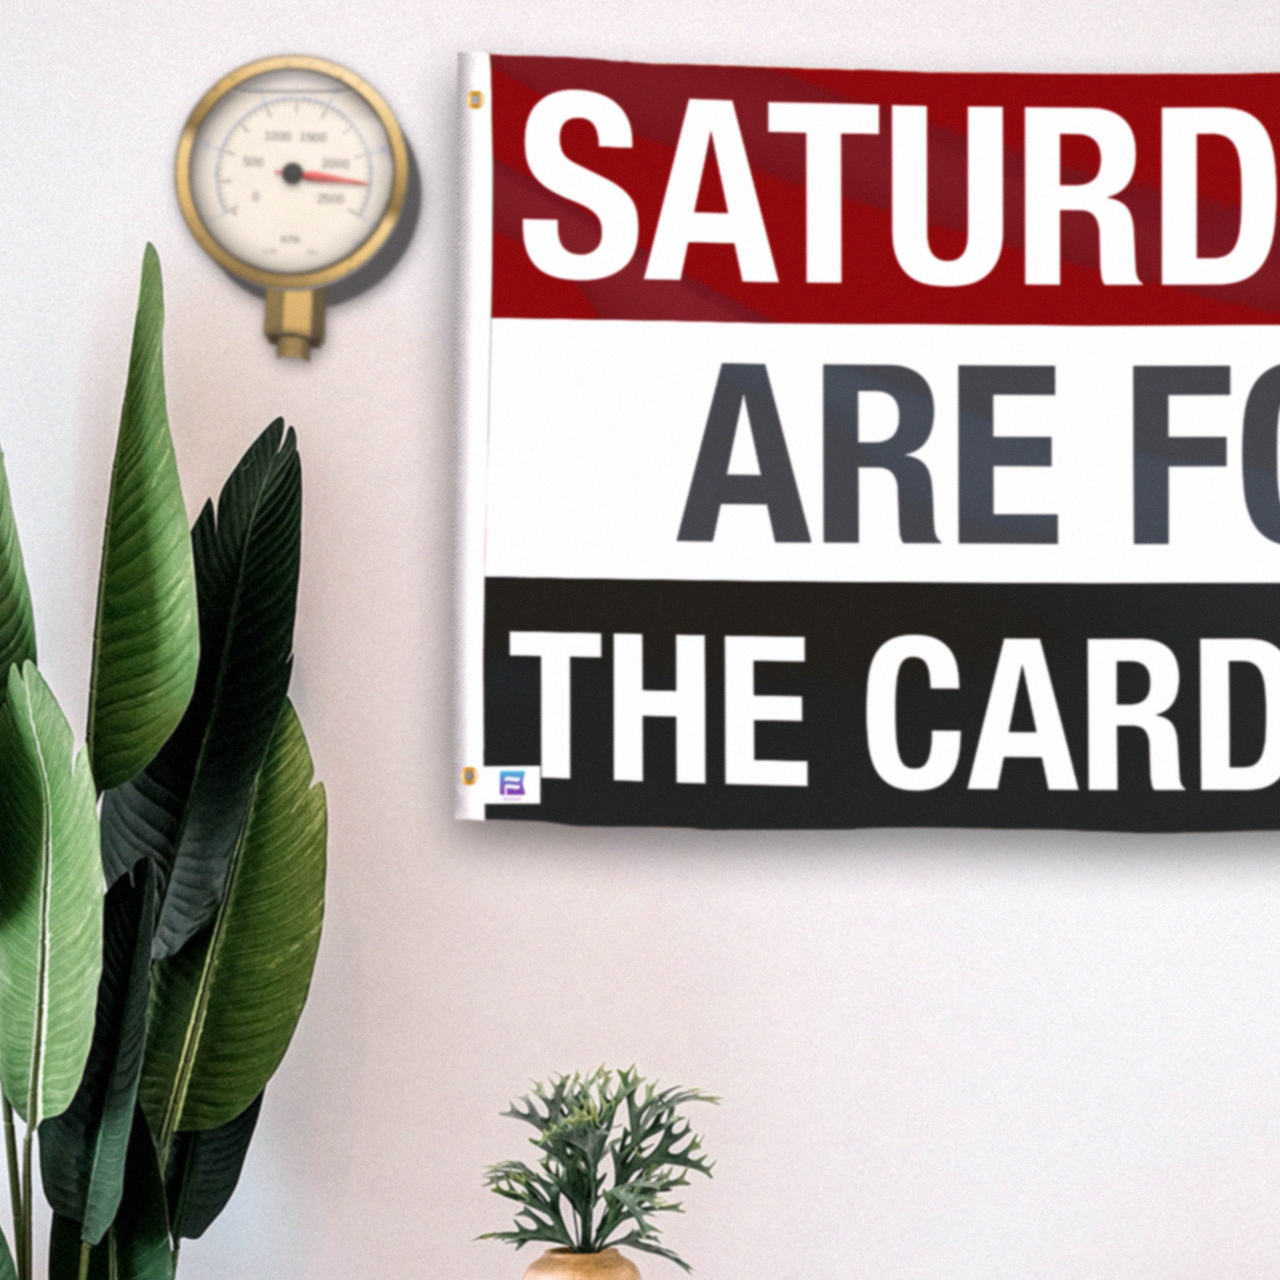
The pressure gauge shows 2250 (kPa)
